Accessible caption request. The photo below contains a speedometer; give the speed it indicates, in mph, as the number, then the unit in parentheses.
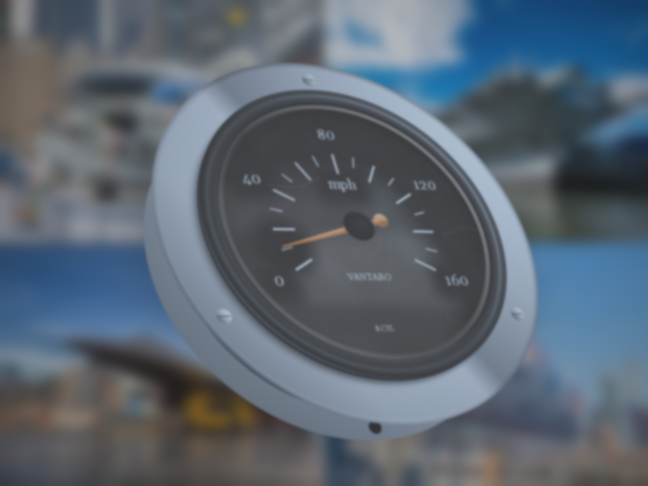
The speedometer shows 10 (mph)
